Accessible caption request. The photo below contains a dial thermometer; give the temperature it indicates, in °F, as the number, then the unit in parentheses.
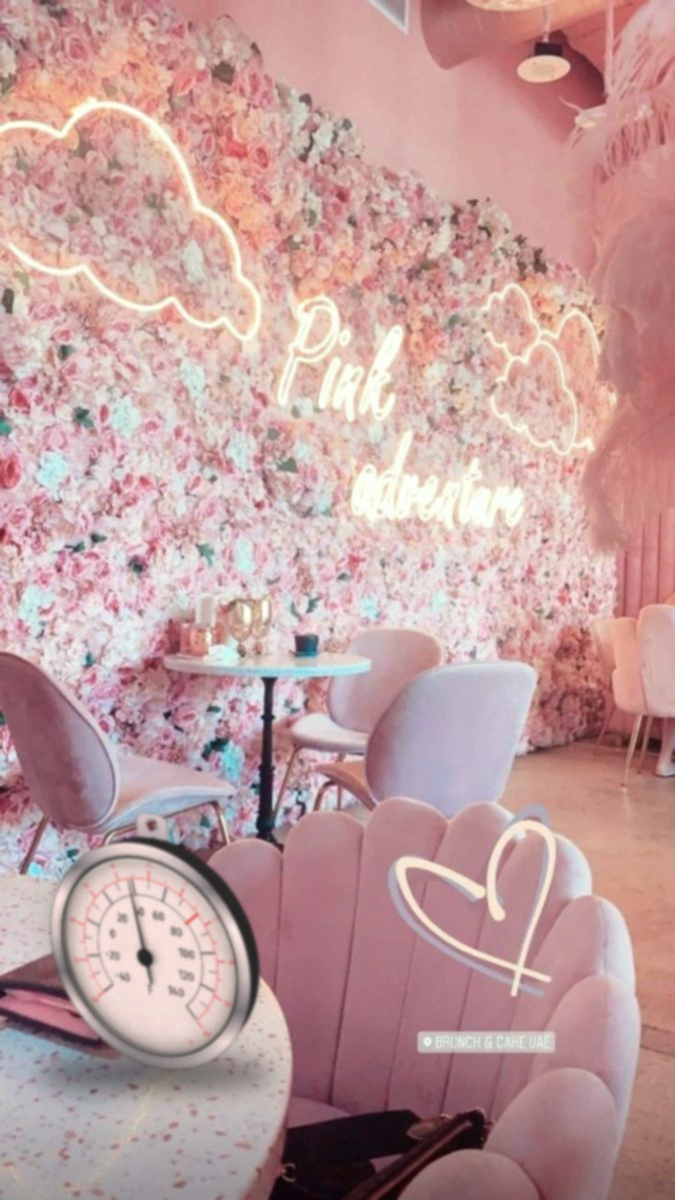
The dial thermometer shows 40 (°F)
